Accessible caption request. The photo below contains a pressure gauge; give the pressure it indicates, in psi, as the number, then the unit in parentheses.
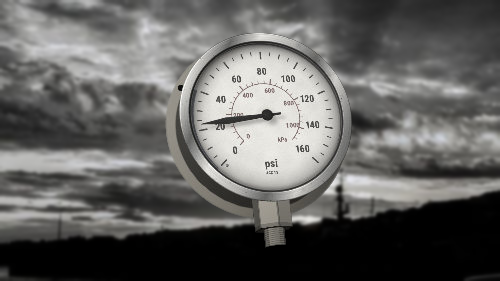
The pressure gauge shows 22.5 (psi)
